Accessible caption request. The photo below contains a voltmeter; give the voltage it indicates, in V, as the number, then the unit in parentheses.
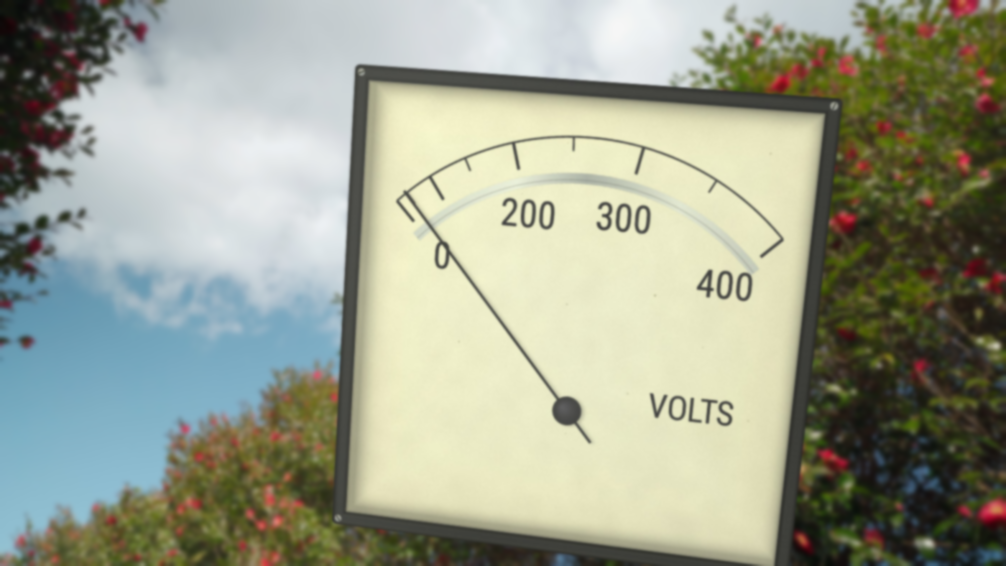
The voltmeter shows 50 (V)
